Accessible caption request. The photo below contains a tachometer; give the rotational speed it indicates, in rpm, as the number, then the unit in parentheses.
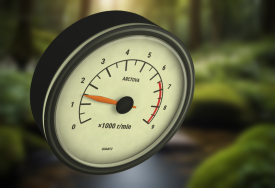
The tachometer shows 1500 (rpm)
